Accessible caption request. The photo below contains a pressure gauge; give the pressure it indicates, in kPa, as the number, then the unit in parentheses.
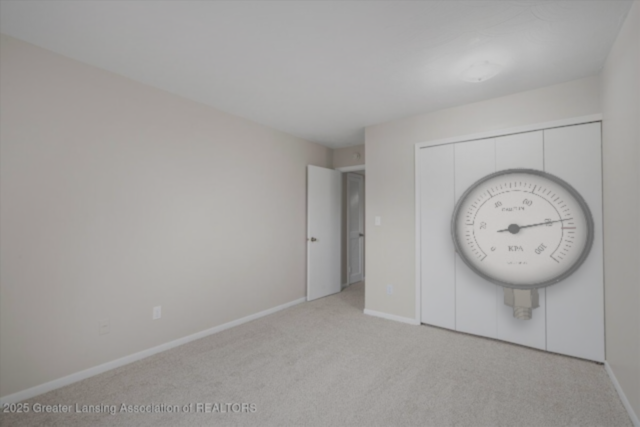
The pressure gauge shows 80 (kPa)
